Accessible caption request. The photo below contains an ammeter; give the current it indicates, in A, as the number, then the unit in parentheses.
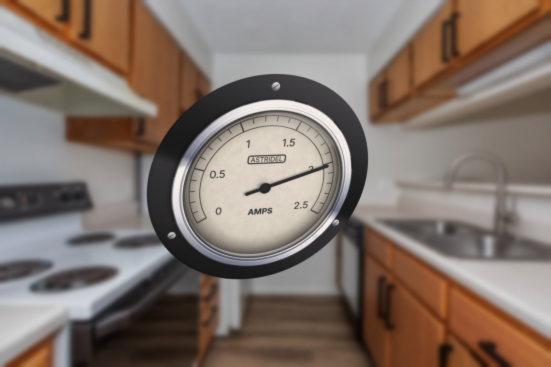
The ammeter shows 2 (A)
